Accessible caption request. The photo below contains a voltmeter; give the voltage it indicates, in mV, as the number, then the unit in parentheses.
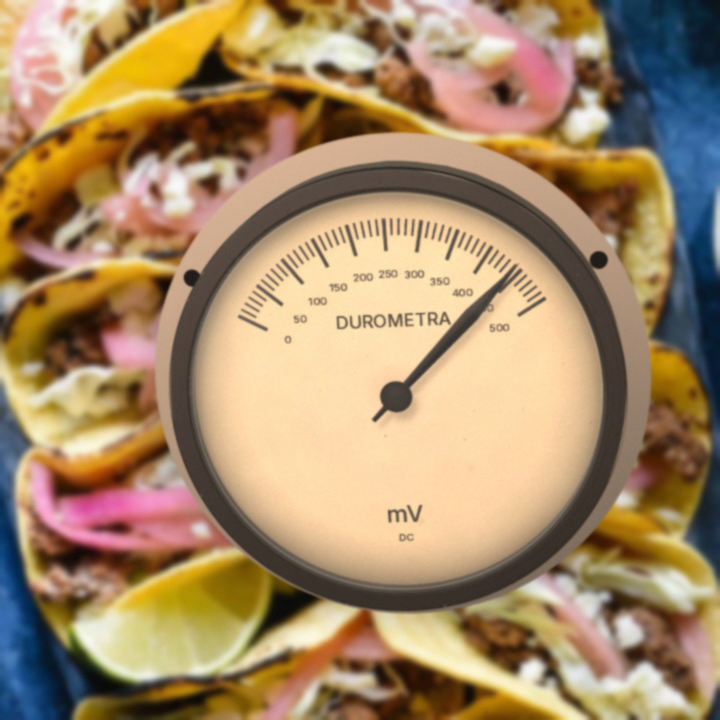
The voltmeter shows 440 (mV)
